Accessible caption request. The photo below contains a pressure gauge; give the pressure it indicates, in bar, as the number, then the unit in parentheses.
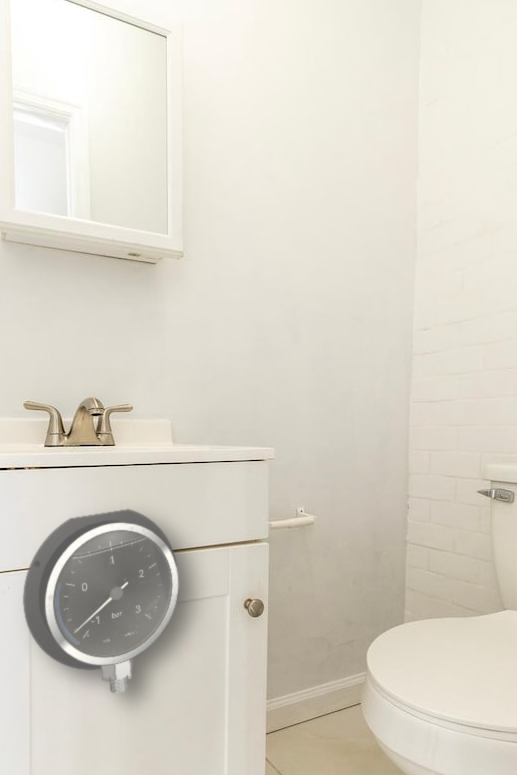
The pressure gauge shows -0.8 (bar)
